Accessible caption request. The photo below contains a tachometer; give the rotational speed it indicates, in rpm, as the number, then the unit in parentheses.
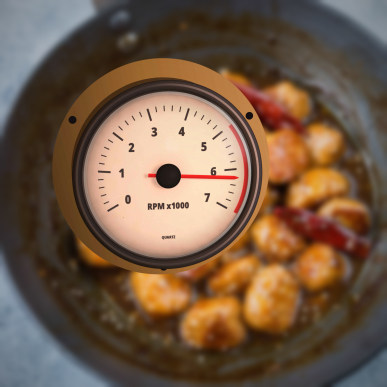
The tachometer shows 6200 (rpm)
